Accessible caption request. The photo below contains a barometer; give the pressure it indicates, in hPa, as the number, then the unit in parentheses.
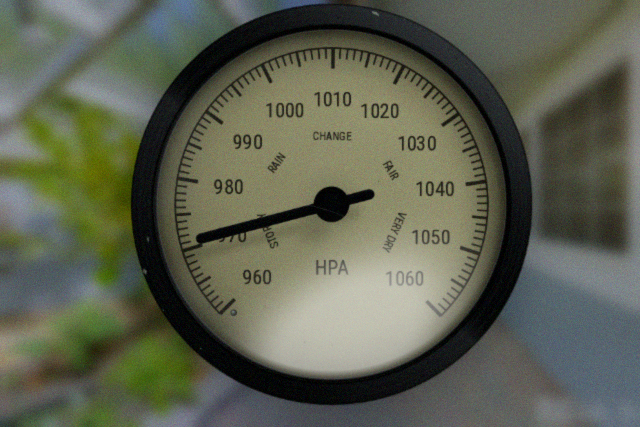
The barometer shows 971 (hPa)
